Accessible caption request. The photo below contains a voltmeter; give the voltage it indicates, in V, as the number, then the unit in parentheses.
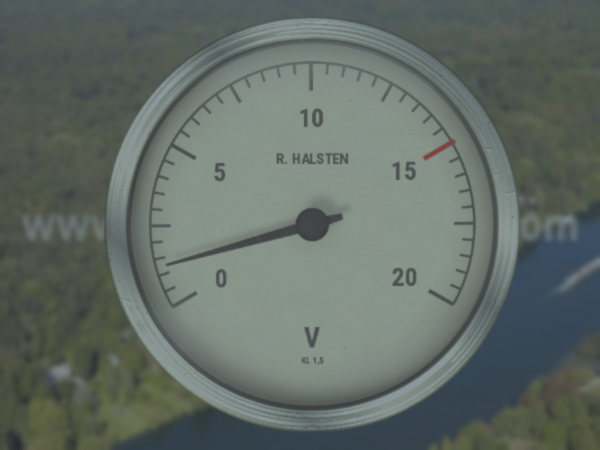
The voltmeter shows 1.25 (V)
